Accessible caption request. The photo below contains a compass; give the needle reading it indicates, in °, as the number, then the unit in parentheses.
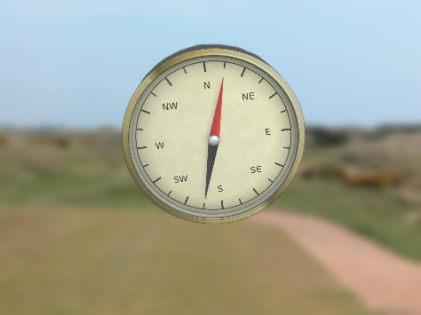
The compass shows 15 (°)
